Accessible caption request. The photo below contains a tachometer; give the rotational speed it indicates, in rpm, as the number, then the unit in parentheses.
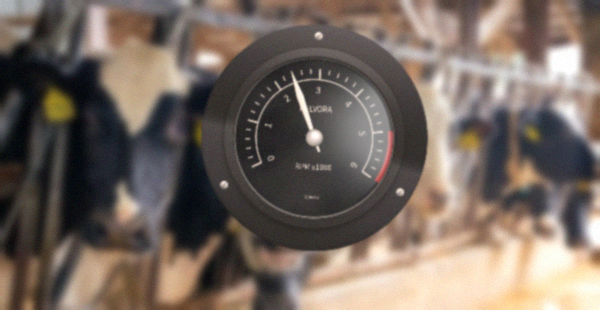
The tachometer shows 2400 (rpm)
